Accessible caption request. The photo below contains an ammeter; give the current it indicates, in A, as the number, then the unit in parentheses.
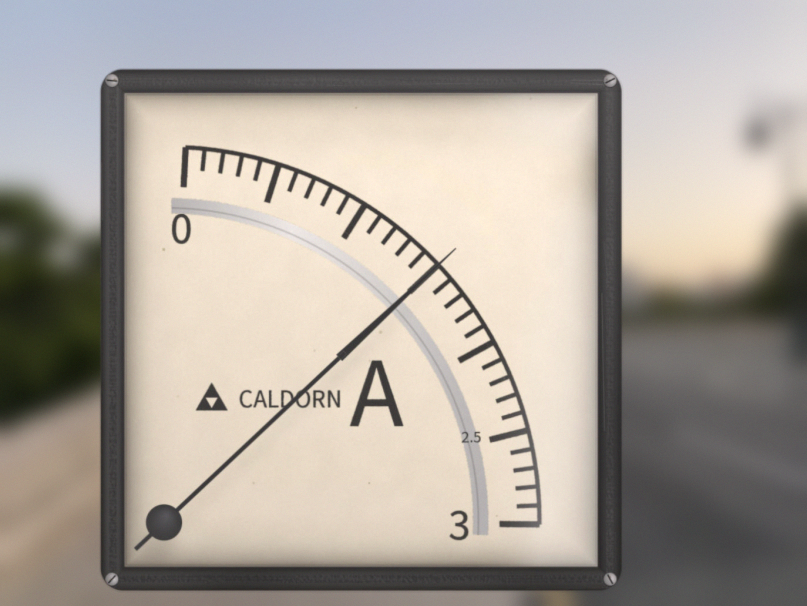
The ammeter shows 1.5 (A)
